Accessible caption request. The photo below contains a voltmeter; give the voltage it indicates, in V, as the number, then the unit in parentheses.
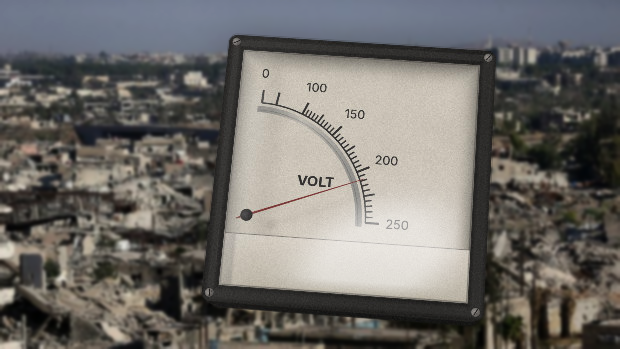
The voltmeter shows 210 (V)
